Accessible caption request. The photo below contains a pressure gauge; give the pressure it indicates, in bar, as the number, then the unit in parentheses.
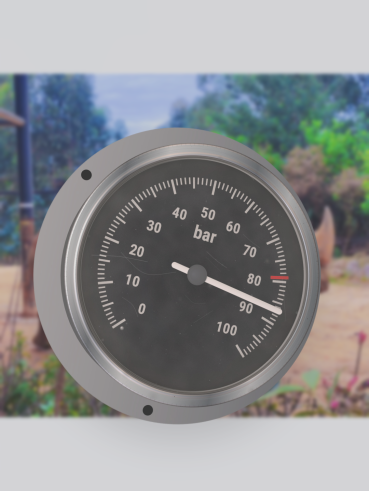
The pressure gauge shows 87 (bar)
